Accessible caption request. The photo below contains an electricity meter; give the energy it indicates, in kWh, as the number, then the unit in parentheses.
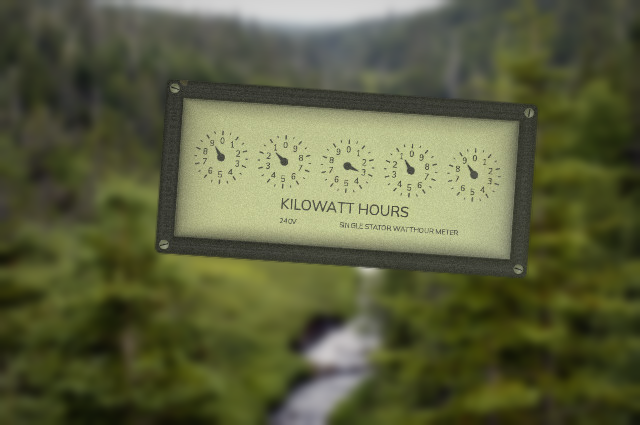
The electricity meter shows 91309 (kWh)
